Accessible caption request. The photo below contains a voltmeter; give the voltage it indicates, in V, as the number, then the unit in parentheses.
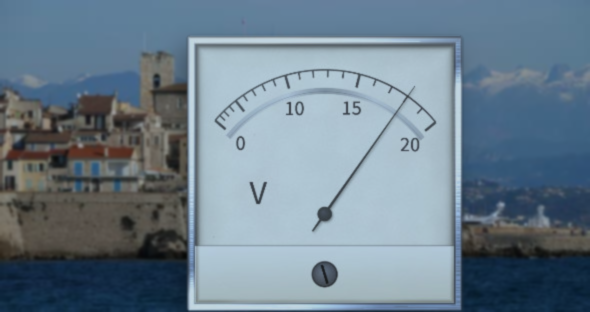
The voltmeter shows 18 (V)
